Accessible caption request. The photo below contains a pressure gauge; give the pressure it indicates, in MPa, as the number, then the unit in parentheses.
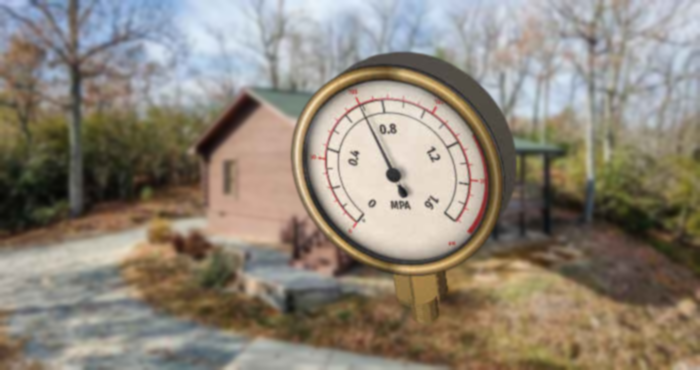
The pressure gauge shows 0.7 (MPa)
